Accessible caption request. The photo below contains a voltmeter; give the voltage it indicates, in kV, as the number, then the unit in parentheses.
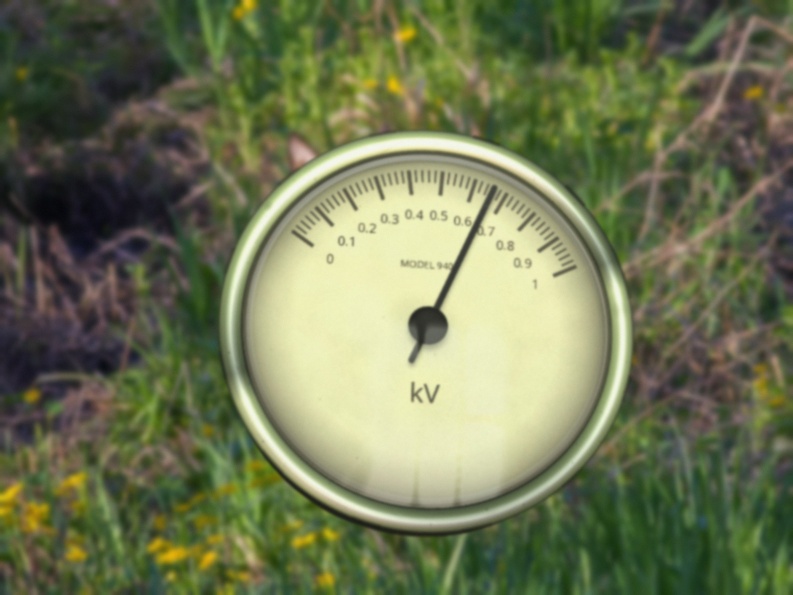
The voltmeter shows 0.66 (kV)
